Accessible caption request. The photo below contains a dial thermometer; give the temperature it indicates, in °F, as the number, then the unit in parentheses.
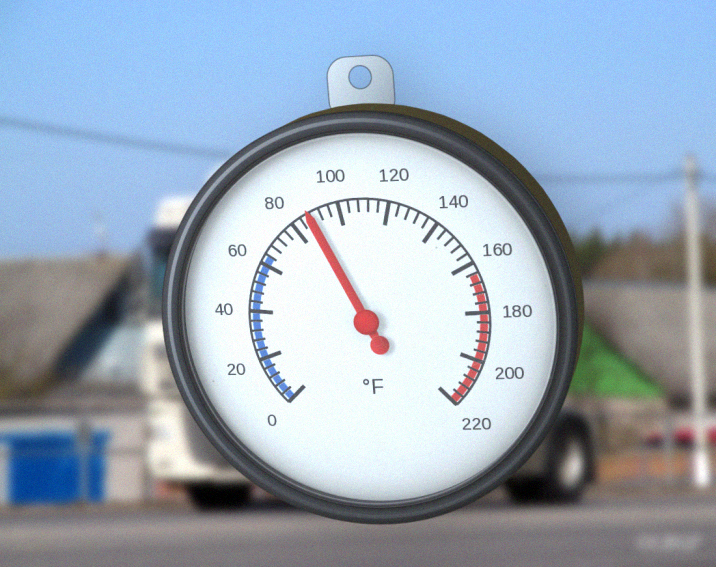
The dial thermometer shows 88 (°F)
